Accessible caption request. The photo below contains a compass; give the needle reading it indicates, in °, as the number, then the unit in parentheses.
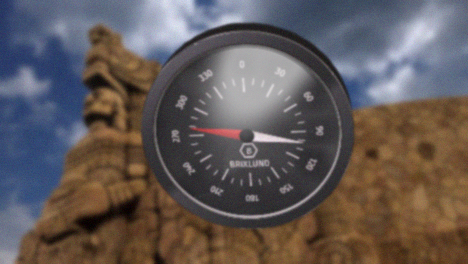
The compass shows 280 (°)
